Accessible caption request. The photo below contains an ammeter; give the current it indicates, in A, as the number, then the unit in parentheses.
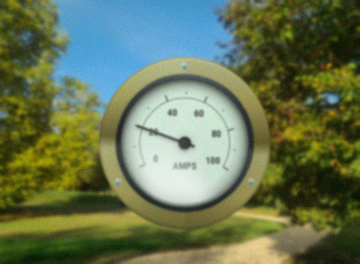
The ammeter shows 20 (A)
